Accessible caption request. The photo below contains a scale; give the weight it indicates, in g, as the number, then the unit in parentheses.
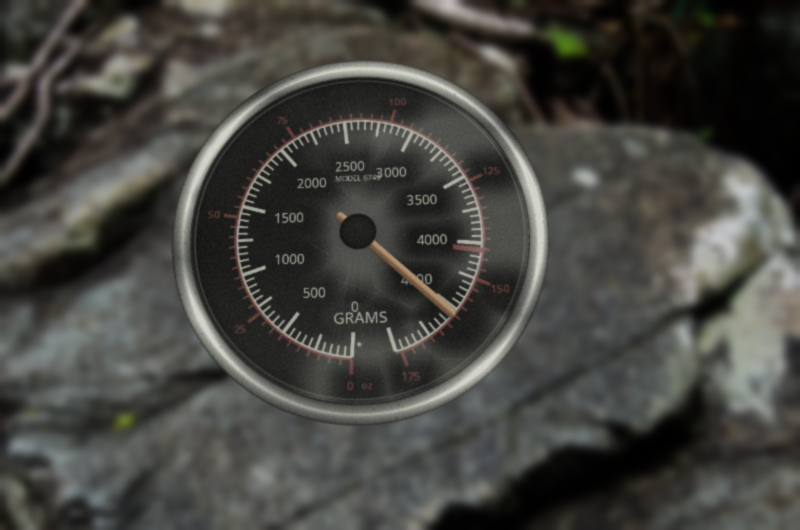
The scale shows 4550 (g)
